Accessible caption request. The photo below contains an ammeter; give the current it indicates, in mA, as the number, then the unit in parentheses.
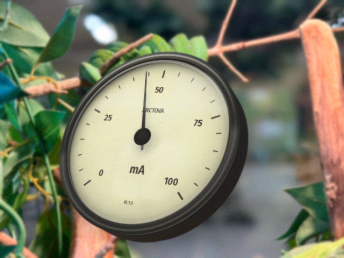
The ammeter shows 45 (mA)
